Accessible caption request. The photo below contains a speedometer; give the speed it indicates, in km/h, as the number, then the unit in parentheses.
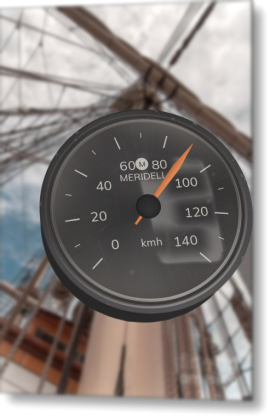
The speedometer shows 90 (km/h)
